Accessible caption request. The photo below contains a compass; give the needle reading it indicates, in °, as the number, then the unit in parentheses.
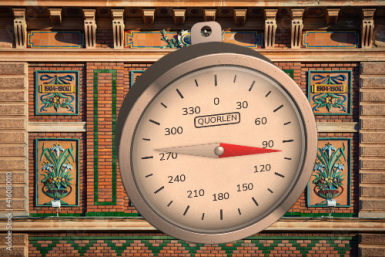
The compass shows 97.5 (°)
